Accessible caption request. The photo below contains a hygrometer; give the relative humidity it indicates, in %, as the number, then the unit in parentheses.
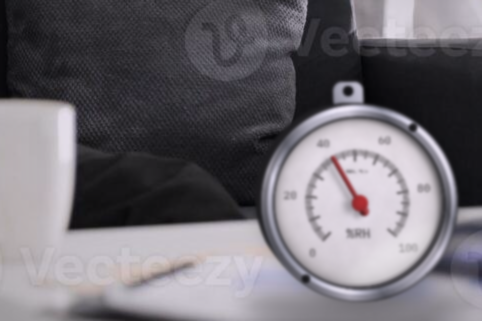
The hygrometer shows 40 (%)
